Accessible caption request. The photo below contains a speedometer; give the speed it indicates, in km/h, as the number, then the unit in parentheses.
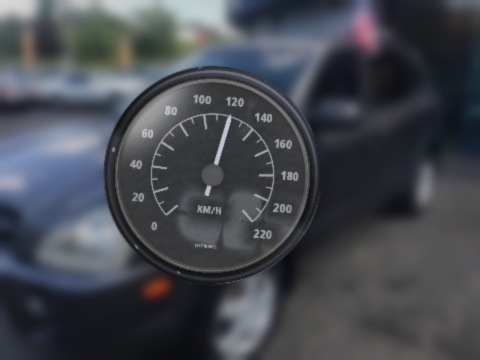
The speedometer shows 120 (km/h)
